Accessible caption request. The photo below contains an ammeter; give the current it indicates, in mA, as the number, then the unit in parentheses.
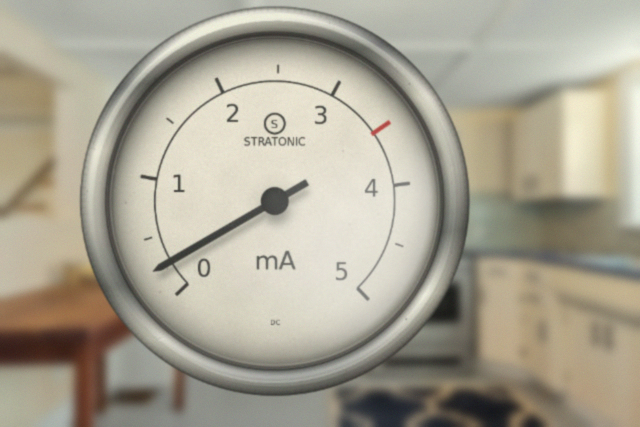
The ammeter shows 0.25 (mA)
